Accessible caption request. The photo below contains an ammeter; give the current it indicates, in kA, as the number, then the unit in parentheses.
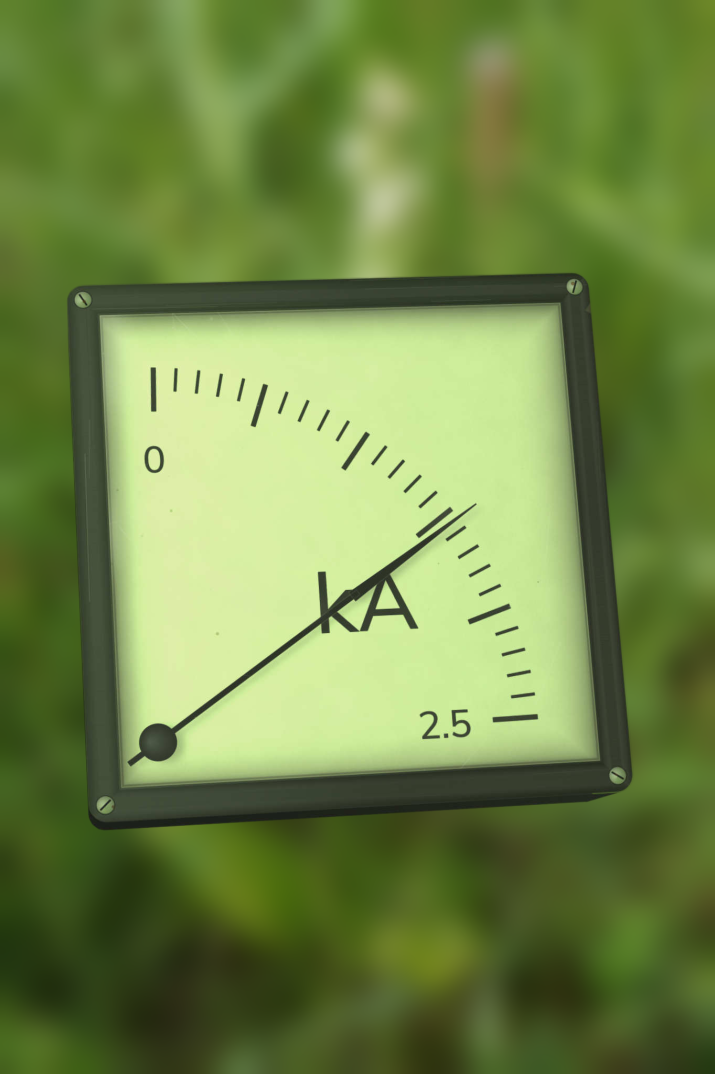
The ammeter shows 1.55 (kA)
